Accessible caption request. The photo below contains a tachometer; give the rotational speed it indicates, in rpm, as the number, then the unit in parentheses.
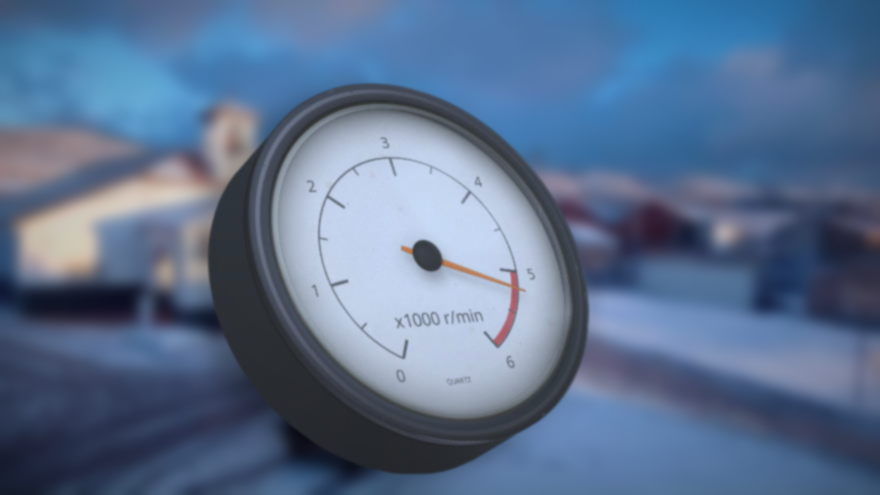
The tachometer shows 5250 (rpm)
